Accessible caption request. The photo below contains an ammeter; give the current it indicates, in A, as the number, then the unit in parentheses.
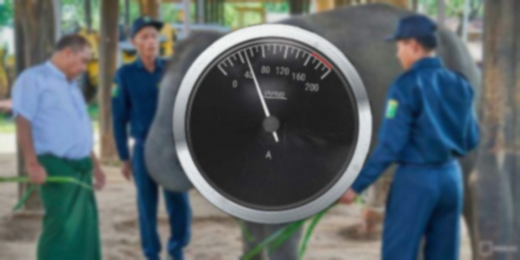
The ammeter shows 50 (A)
